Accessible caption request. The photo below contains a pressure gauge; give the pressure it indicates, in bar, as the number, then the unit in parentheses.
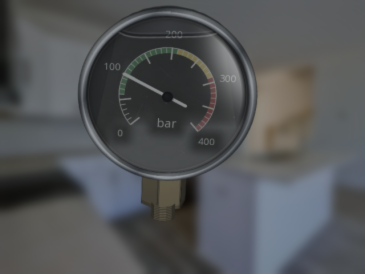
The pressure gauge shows 100 (bar)
